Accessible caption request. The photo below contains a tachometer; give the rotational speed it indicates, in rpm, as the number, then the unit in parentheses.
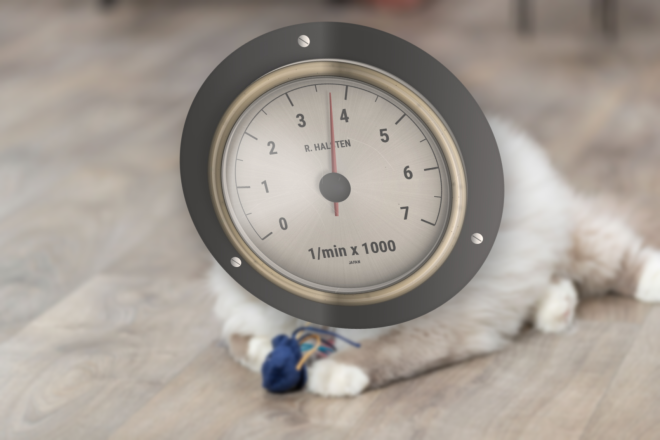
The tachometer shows 3750 (rpm)
